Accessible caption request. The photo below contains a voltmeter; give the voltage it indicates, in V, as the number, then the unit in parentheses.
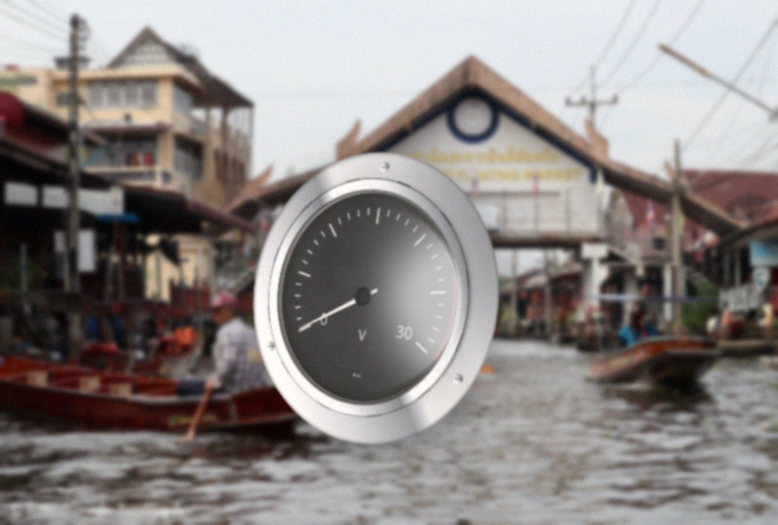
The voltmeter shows 0 (V)
